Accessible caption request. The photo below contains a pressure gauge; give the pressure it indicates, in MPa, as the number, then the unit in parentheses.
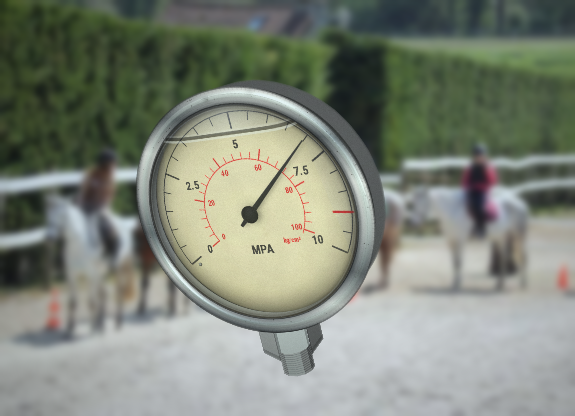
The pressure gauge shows 7 (MPa)
